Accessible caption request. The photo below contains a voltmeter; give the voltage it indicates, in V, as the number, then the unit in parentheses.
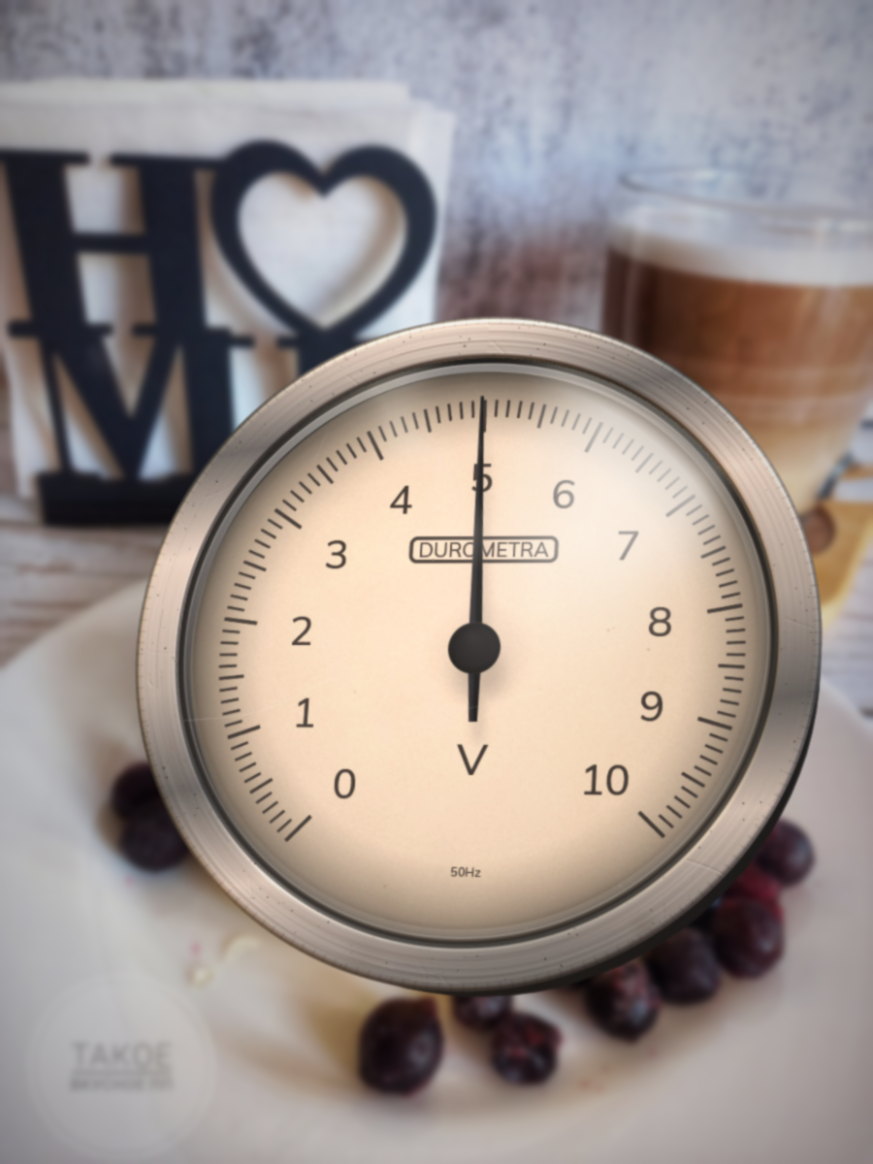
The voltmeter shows 5 (V)
